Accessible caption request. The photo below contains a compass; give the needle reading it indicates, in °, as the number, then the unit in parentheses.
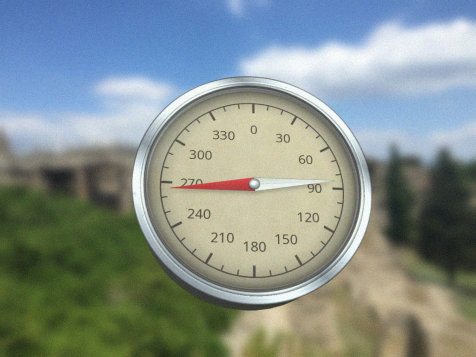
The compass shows 265 (°)
